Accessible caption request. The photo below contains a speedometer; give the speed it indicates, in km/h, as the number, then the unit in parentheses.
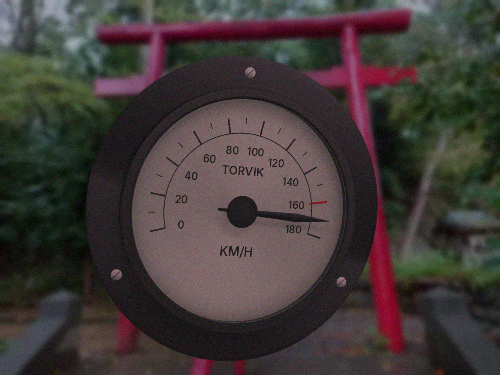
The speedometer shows 170 (km/h)
